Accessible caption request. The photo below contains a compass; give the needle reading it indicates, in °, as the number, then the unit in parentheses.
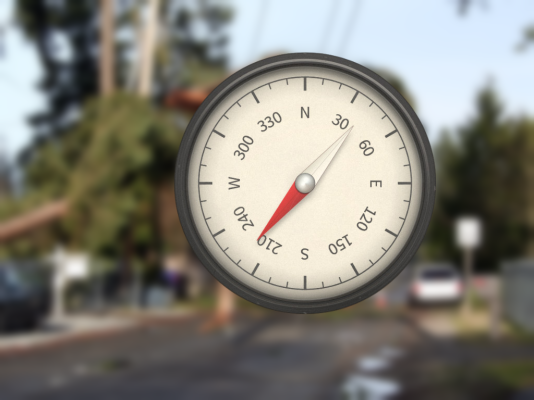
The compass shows 220 (°)
